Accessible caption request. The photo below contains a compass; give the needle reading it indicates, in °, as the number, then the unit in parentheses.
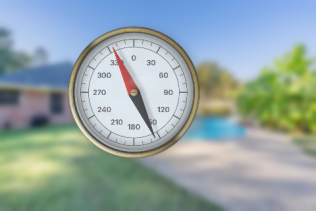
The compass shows 335 (°)
